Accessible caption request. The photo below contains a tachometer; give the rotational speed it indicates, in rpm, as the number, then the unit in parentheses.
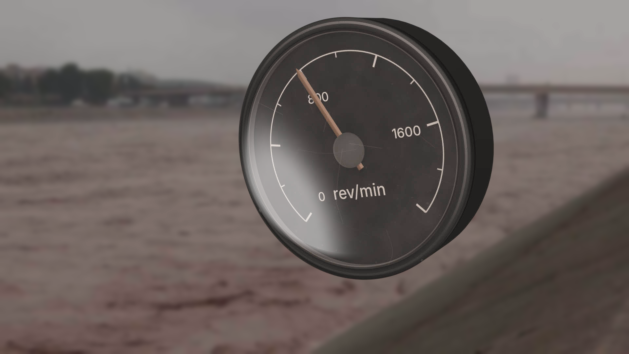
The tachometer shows 800 (rpm)
